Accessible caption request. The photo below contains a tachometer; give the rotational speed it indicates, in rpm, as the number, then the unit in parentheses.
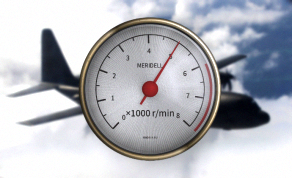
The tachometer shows 5000 (rpm)
